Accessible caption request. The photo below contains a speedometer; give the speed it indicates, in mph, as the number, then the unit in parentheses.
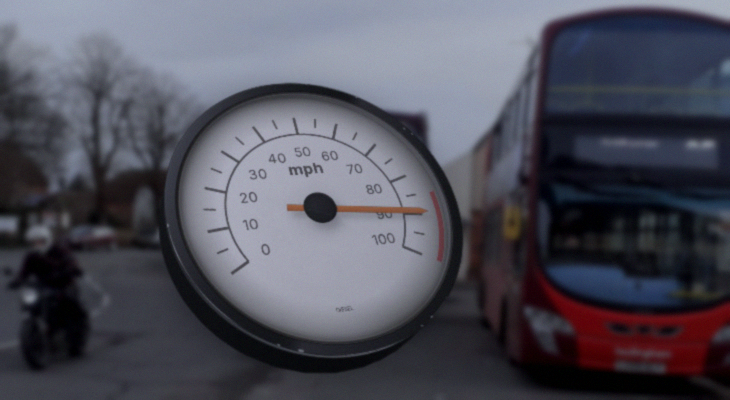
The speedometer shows 90 (mph)
